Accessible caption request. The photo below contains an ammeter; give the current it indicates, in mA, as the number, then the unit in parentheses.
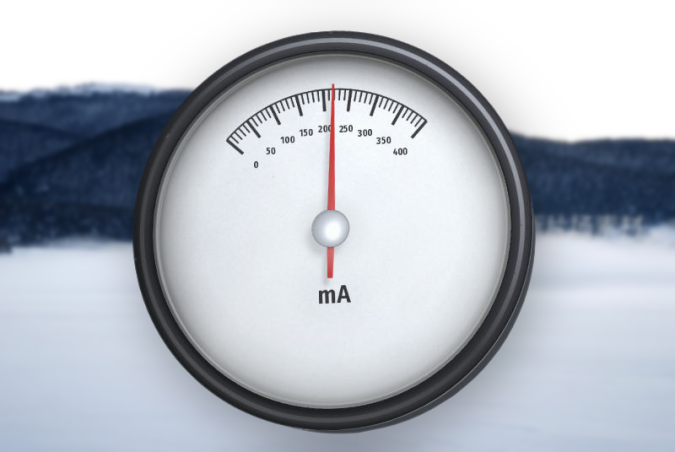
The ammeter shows 220 (mA)
